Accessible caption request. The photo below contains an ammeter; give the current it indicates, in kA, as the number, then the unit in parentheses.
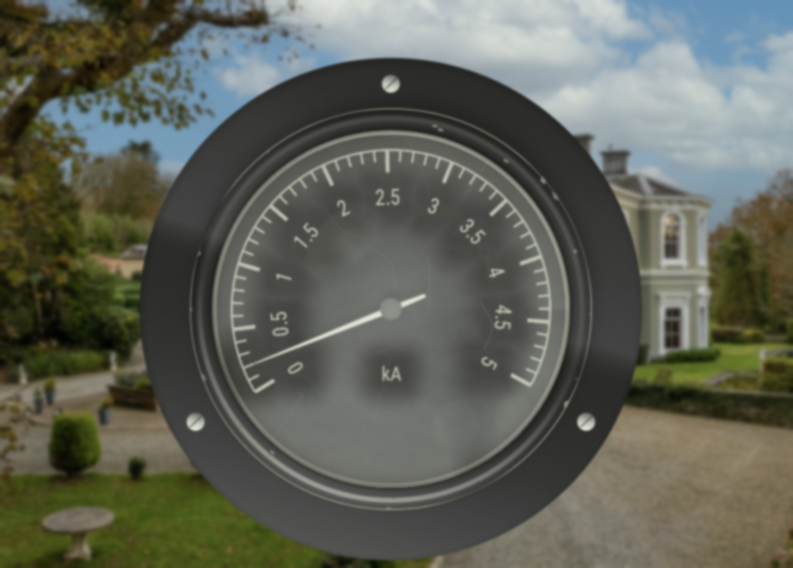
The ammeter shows 0.2 (kA)
